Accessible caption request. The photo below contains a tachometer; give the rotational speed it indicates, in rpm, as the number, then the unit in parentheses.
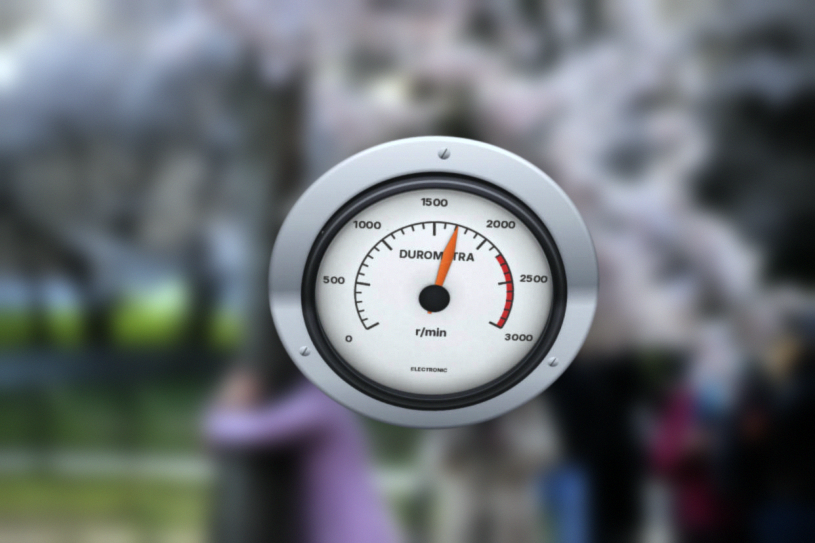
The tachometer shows 1700 (rpm)
